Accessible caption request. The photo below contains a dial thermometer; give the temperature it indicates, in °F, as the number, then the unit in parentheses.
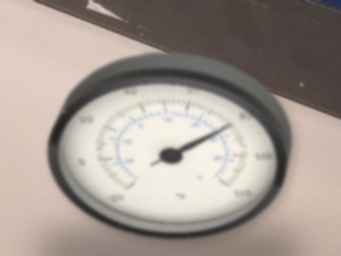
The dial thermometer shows 80 (°F)
